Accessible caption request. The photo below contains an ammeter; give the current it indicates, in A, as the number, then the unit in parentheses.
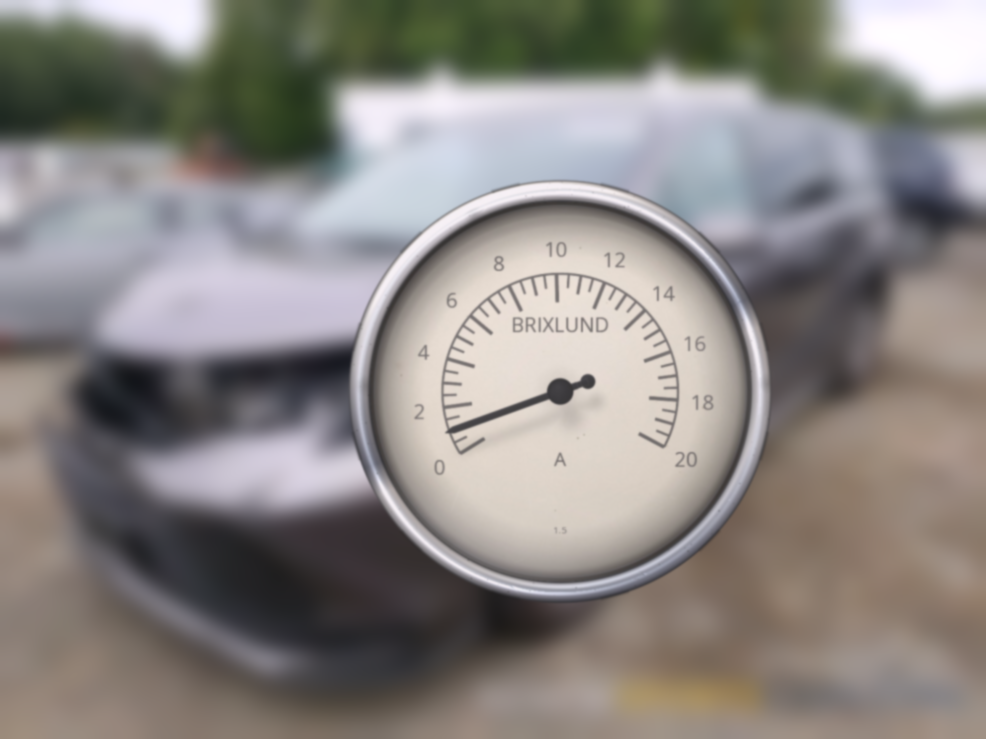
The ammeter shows 1 (A)
